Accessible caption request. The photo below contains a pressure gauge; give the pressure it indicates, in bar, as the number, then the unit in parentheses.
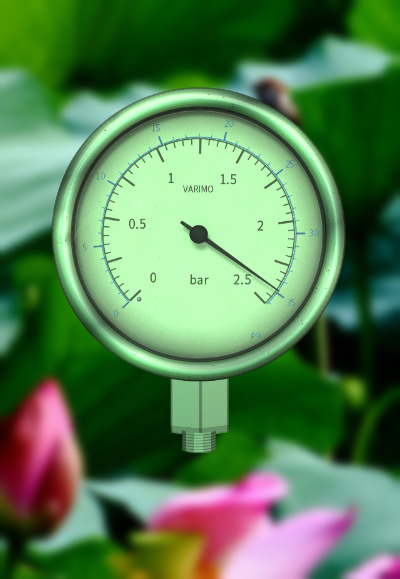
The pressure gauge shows 2.4 (bar)
